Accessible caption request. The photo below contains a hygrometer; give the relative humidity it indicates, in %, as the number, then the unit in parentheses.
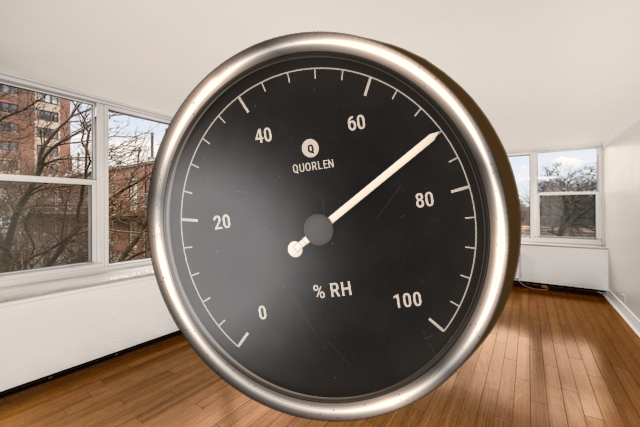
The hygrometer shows 72 (%)
